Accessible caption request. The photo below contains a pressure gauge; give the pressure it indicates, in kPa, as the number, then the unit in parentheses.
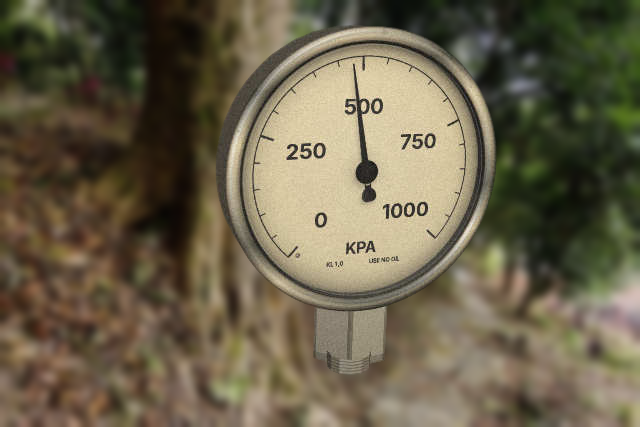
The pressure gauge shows 475 (kPa)
